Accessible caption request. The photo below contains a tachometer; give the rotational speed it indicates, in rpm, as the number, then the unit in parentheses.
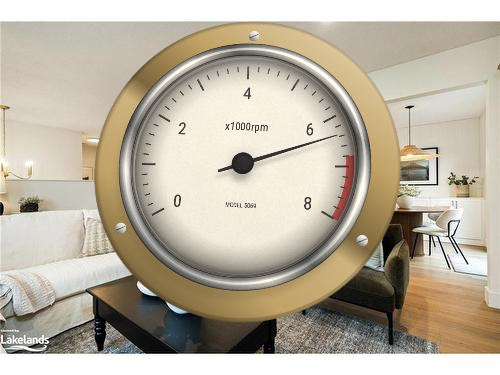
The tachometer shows 6400 (rpm)
